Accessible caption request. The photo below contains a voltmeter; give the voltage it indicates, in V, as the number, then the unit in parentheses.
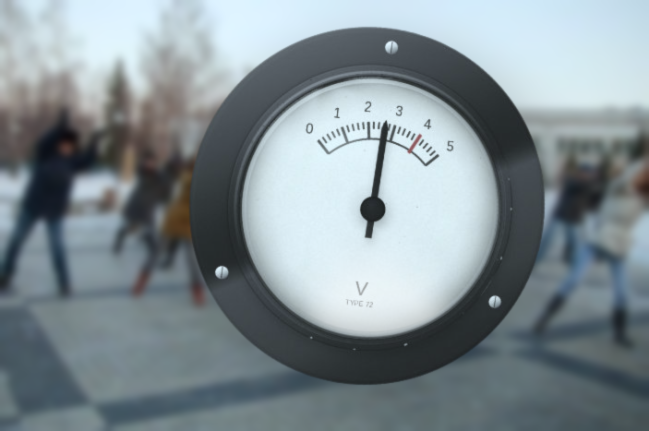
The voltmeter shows 2.6 (V)
